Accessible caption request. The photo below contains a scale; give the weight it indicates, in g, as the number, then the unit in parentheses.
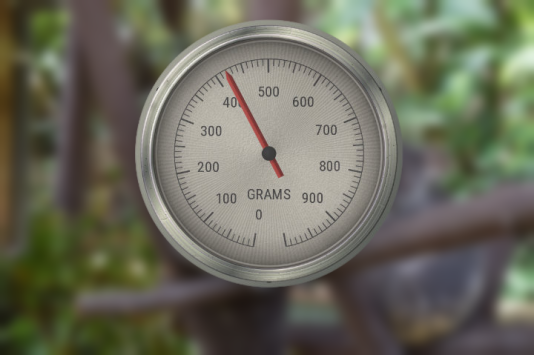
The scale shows 420 (g)
